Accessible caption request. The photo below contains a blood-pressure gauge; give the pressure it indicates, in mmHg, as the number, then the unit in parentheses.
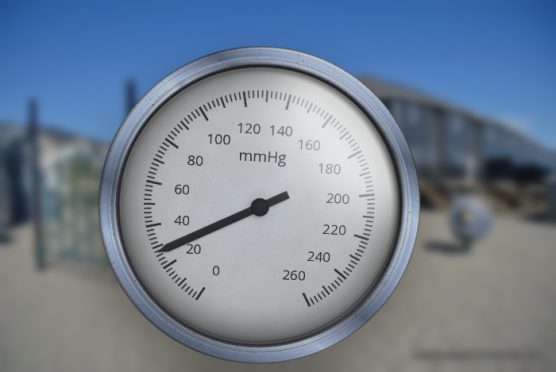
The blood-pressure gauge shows 28 (mmHg)
